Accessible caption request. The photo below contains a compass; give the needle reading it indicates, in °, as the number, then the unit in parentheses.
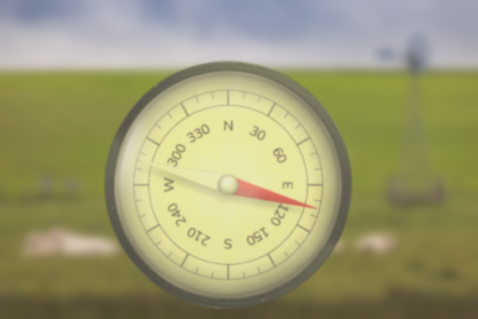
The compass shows 105 (°)
